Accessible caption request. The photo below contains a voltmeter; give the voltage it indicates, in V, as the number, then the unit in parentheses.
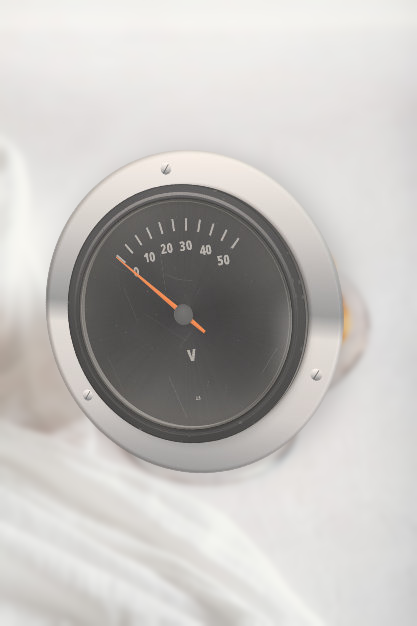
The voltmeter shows 0 (V)
